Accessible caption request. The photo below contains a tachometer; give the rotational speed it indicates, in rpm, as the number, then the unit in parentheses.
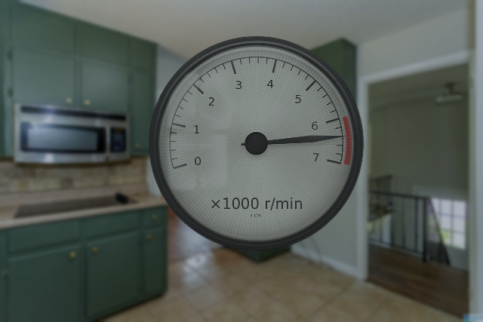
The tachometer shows 6400 (rpm)
